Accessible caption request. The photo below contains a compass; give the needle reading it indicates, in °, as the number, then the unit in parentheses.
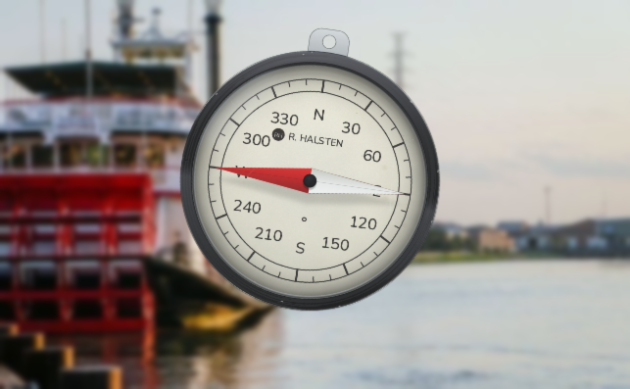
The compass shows 270 (°)
